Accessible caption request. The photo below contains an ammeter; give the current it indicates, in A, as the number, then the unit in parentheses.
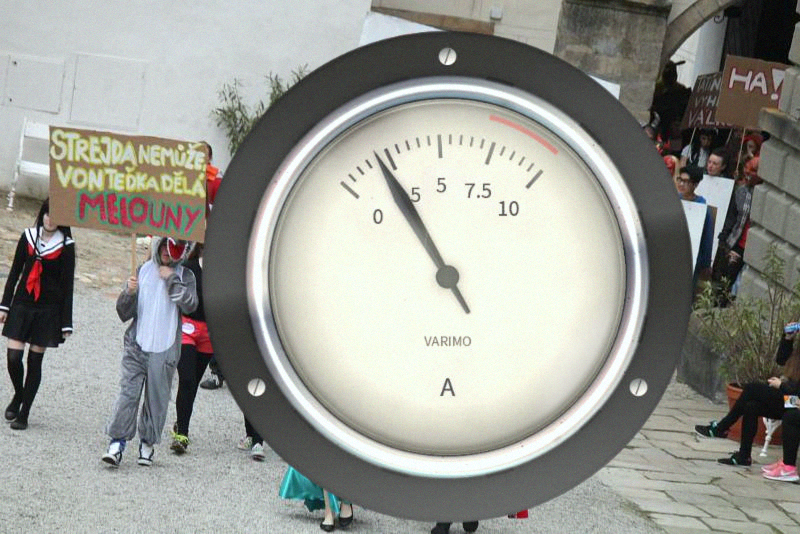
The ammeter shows 2 (A)
